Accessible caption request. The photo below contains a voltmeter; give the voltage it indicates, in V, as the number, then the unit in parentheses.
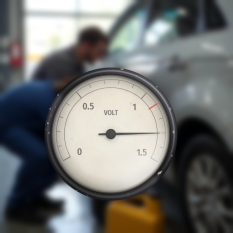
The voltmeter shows 1.3 (V)
